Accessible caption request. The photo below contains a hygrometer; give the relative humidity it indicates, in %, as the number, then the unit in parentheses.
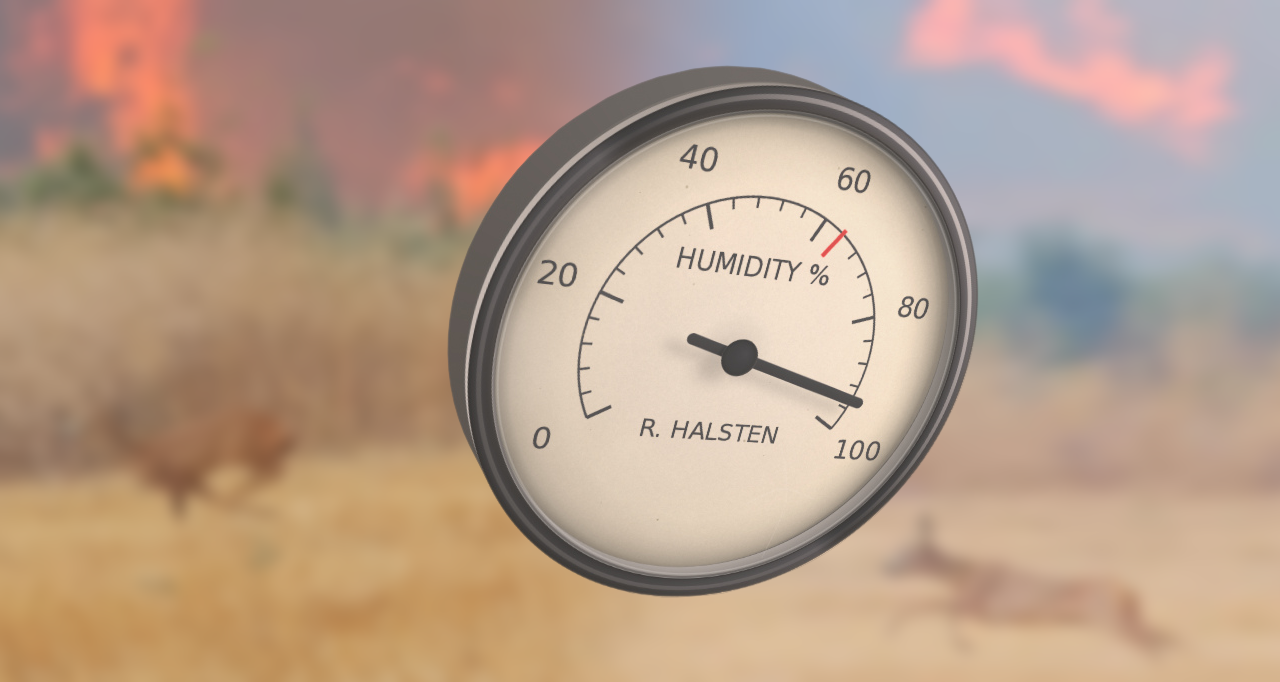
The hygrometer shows 94 (%)
